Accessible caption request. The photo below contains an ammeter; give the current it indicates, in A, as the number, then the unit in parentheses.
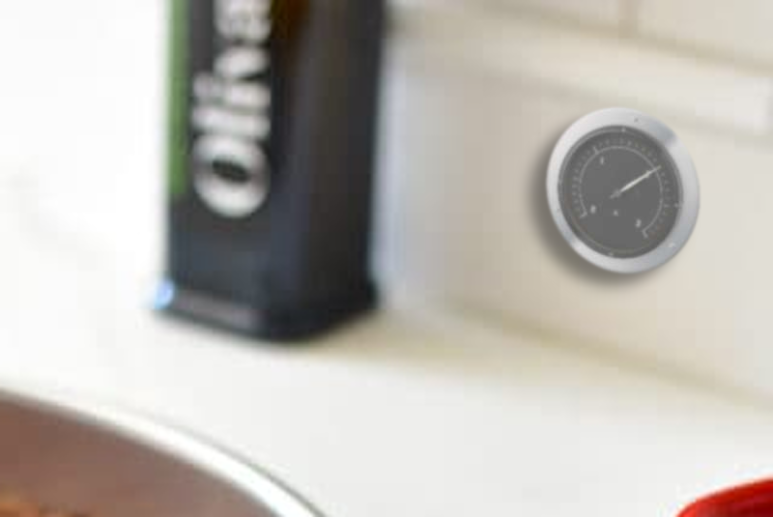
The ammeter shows 2 (A)
